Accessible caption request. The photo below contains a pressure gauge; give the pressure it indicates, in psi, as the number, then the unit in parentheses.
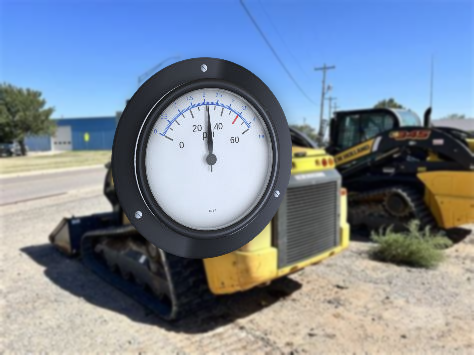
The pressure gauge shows 30 (psi)
